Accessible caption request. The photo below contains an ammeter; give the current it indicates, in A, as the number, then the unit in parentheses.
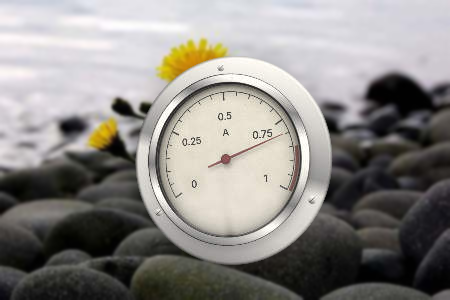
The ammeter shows 0.8 (A)
